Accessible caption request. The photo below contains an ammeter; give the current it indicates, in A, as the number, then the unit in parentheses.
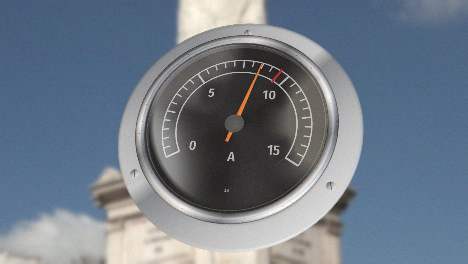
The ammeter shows 8.5 (A)
